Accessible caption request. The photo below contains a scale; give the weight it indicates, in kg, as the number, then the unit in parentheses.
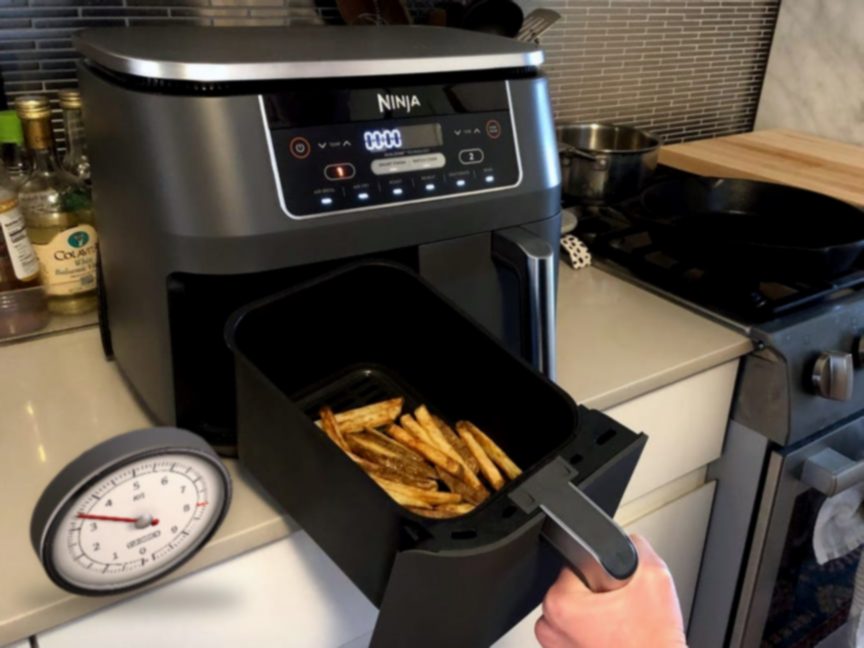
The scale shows 3.5 (kg)
